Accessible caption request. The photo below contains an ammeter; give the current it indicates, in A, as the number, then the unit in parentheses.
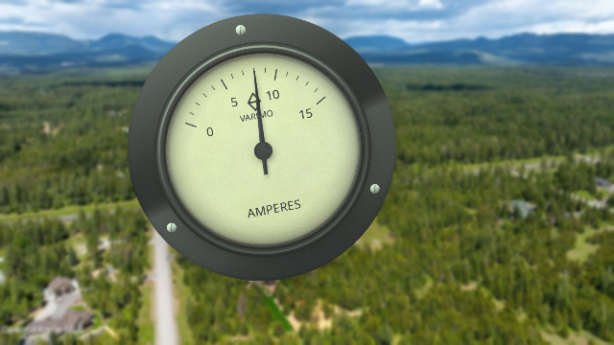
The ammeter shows 8 (A)
